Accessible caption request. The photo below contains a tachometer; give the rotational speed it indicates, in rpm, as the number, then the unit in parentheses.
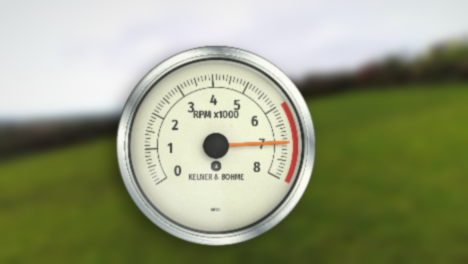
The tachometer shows 7000 (rpm)
